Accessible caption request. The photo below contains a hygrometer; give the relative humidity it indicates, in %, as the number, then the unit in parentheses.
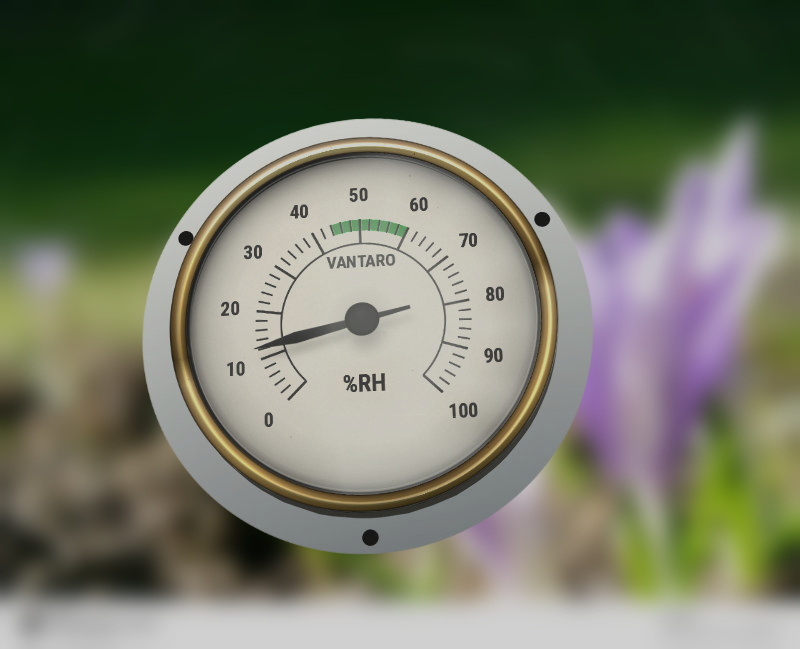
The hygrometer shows 12 (%)
